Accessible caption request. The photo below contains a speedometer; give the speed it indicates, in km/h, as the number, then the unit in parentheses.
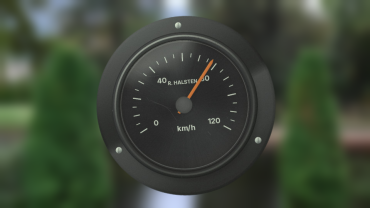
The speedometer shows 77.5 (km/h)
